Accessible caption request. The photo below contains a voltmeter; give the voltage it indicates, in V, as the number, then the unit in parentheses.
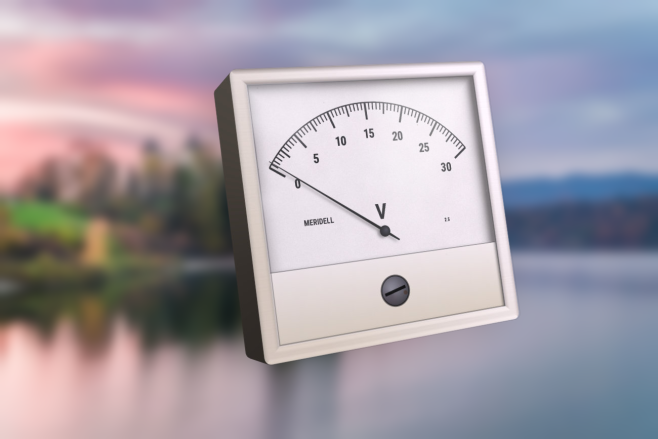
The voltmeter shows 0.5 (V)
